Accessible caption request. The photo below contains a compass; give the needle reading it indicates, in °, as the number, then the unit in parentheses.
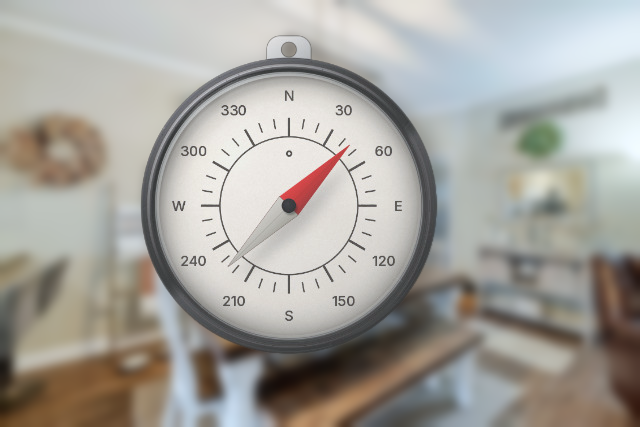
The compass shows 45 (°)
